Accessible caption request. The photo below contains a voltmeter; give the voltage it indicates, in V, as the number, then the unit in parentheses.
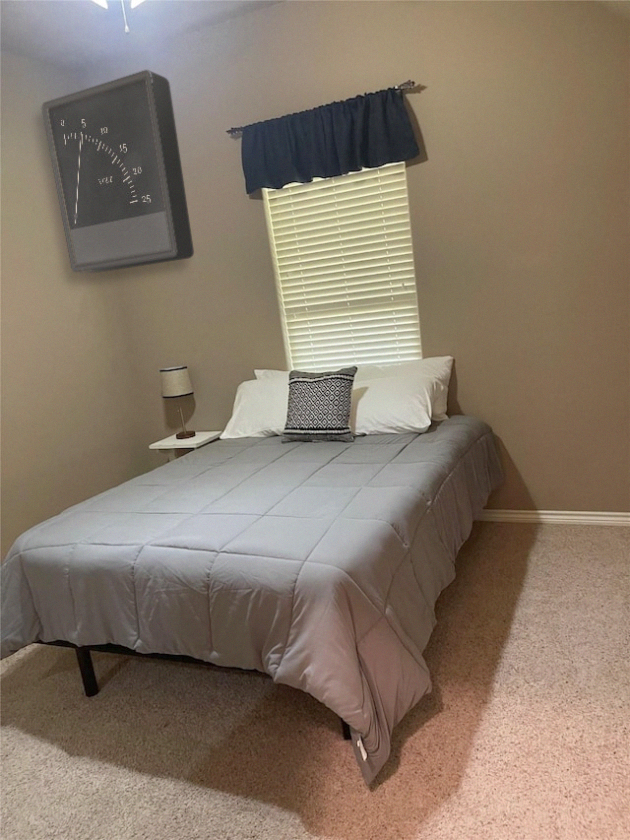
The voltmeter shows 5 (V)
